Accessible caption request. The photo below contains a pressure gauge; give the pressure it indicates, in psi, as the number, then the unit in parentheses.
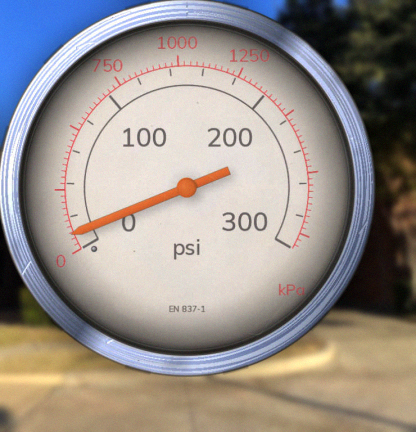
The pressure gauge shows 10 (psi)
